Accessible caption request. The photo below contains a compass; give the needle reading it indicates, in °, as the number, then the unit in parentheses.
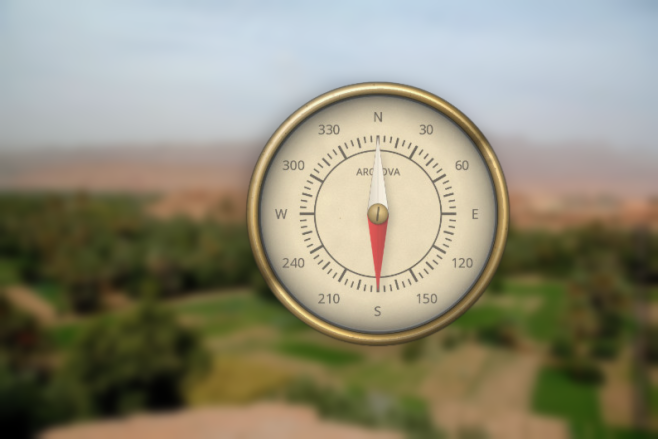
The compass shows 180 (°)
